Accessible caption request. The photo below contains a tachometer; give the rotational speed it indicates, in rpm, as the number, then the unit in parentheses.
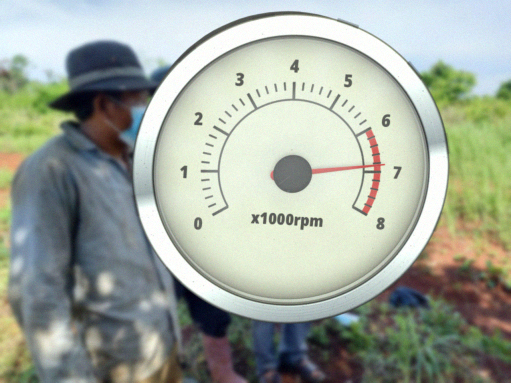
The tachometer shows 6800 (rpm)
